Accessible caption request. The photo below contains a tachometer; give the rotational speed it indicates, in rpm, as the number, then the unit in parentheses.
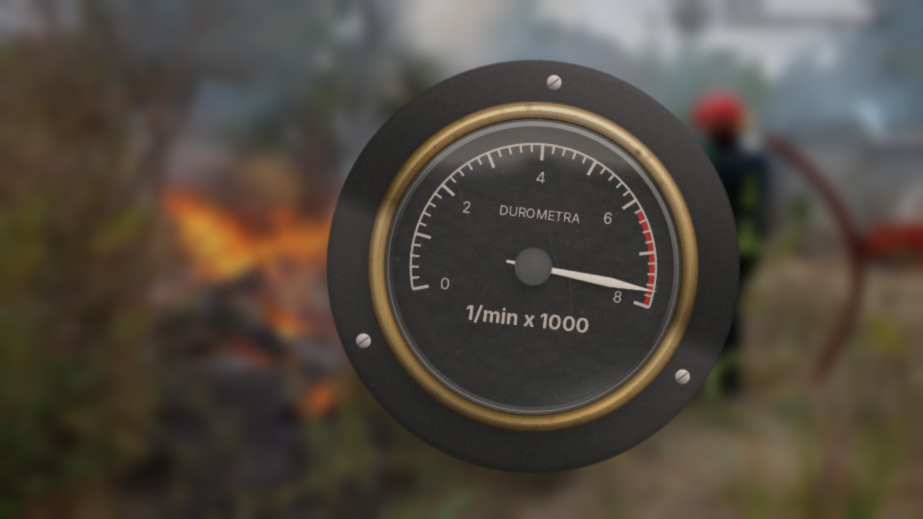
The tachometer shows 7700 (rpm)
